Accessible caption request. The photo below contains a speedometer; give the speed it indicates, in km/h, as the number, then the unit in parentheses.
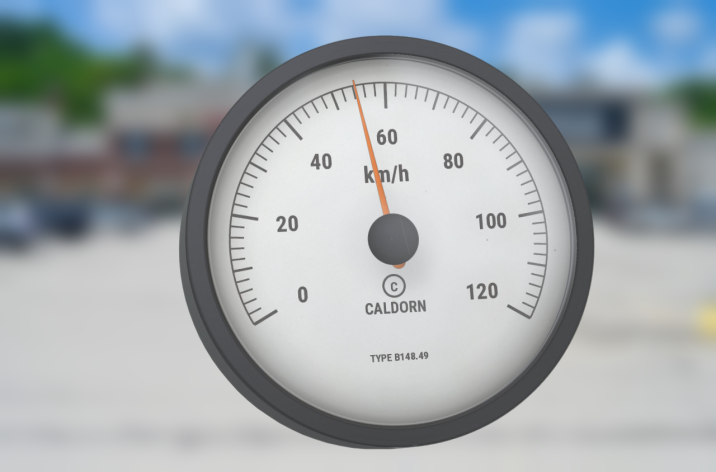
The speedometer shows 54 (km/h)
